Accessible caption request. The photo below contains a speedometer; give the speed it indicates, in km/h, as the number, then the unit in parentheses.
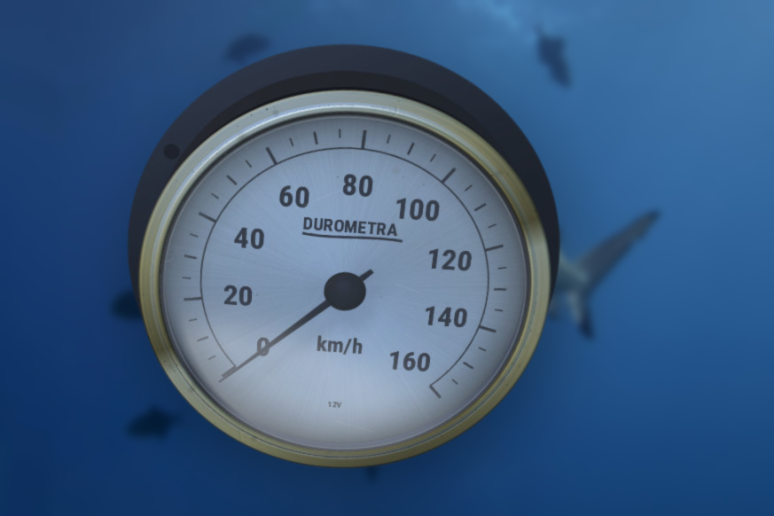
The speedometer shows 0 (km/h)
